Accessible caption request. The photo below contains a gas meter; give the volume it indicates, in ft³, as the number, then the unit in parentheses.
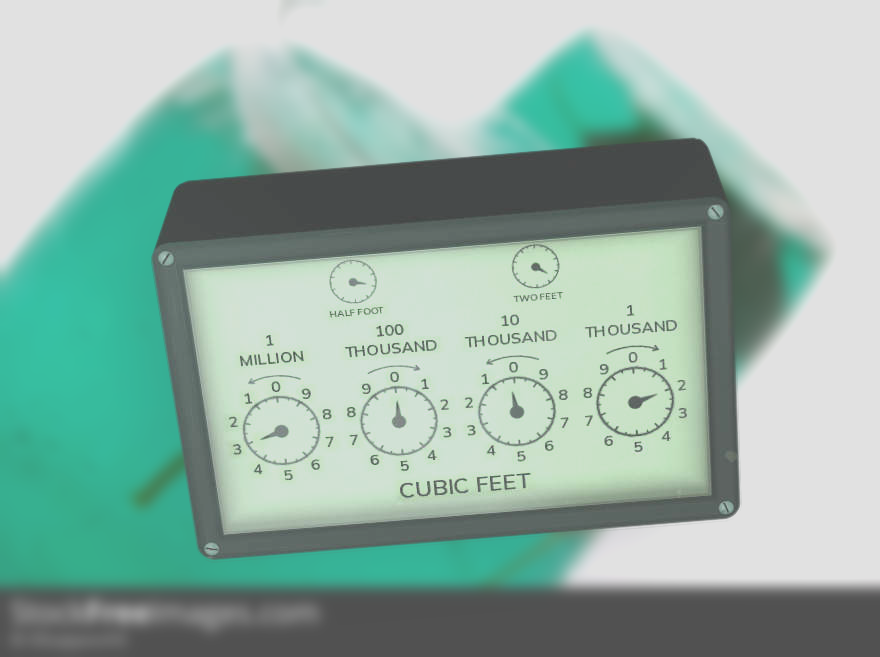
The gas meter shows 300200 (ft³)
